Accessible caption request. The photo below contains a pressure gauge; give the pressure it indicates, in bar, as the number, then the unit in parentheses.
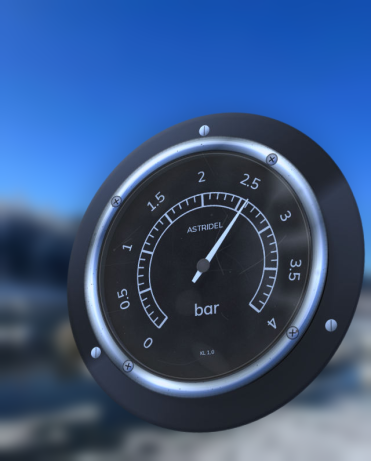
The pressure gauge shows 2.6 (bar)
